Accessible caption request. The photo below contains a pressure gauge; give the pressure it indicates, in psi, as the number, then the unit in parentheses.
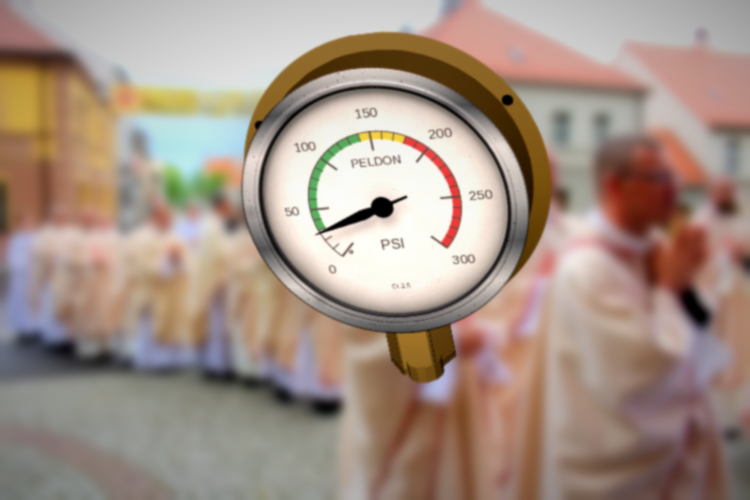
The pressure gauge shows 30 (psi)
